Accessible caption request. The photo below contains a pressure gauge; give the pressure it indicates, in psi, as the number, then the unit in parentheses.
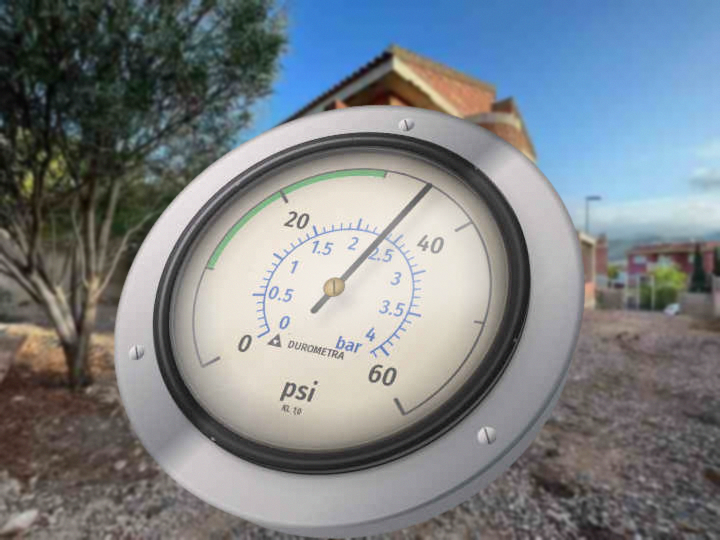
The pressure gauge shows 35 (psi)
